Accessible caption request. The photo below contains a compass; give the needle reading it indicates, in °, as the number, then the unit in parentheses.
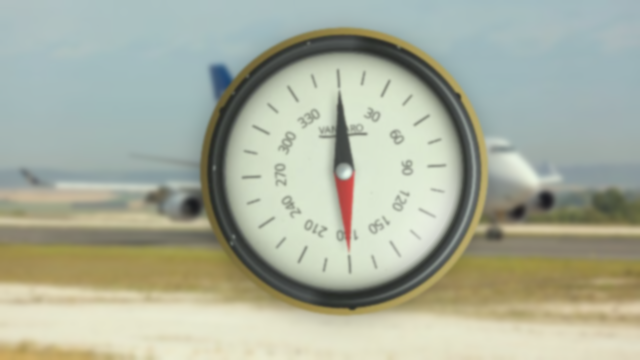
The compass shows 180 (°)
